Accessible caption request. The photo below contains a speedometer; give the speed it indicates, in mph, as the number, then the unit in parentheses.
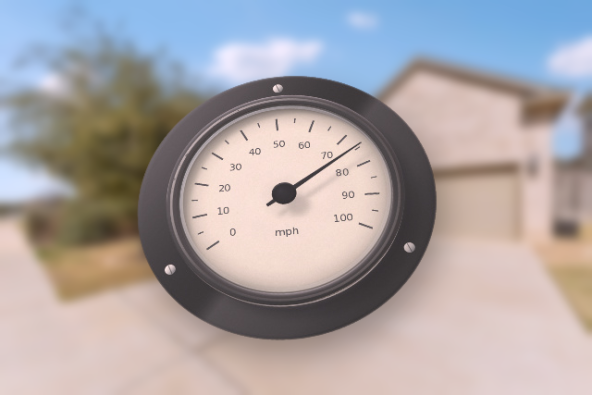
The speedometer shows 75 (mph)
